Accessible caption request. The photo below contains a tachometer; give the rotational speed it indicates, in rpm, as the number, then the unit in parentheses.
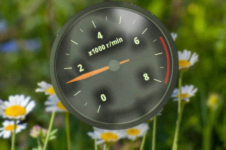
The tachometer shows 1500 (rpm)
